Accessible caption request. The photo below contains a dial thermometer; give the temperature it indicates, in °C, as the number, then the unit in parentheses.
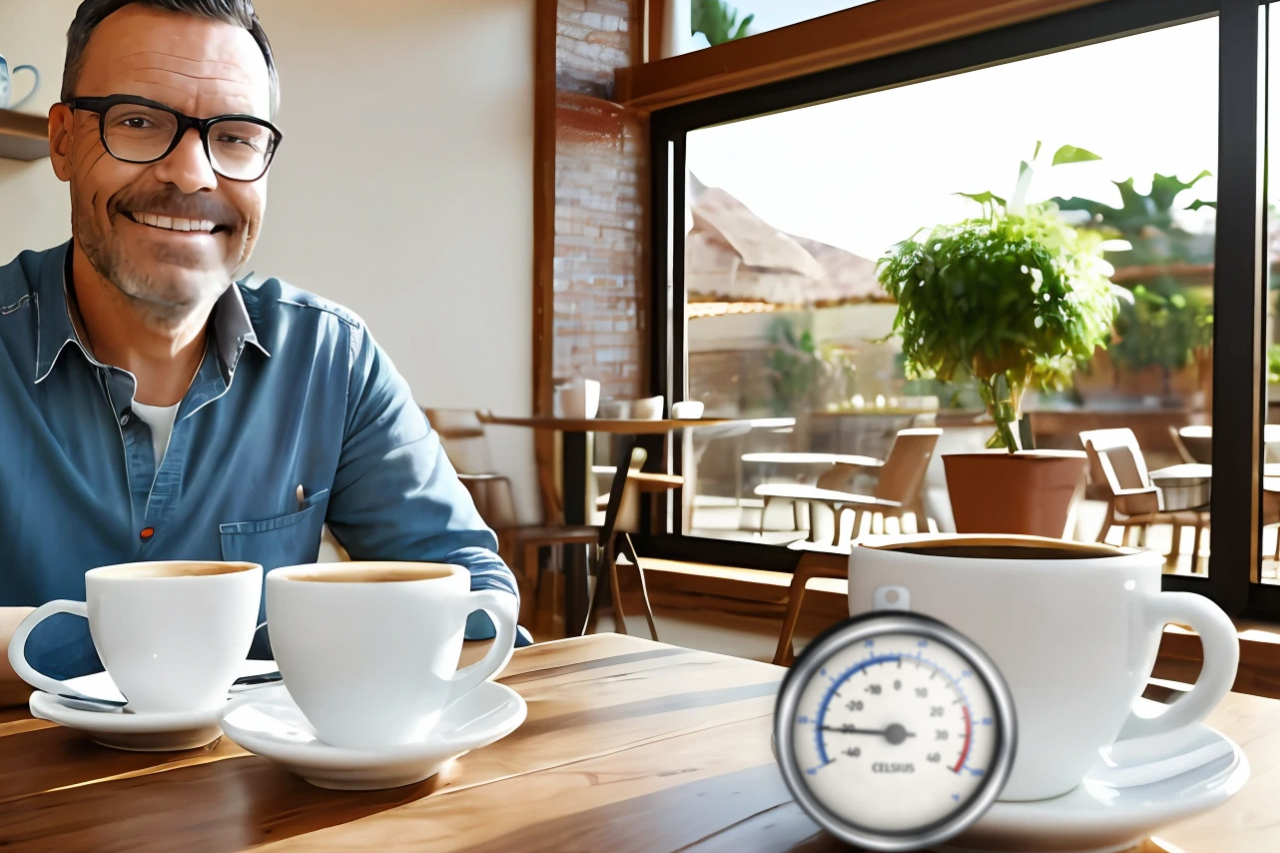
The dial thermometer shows -30 (°C)
